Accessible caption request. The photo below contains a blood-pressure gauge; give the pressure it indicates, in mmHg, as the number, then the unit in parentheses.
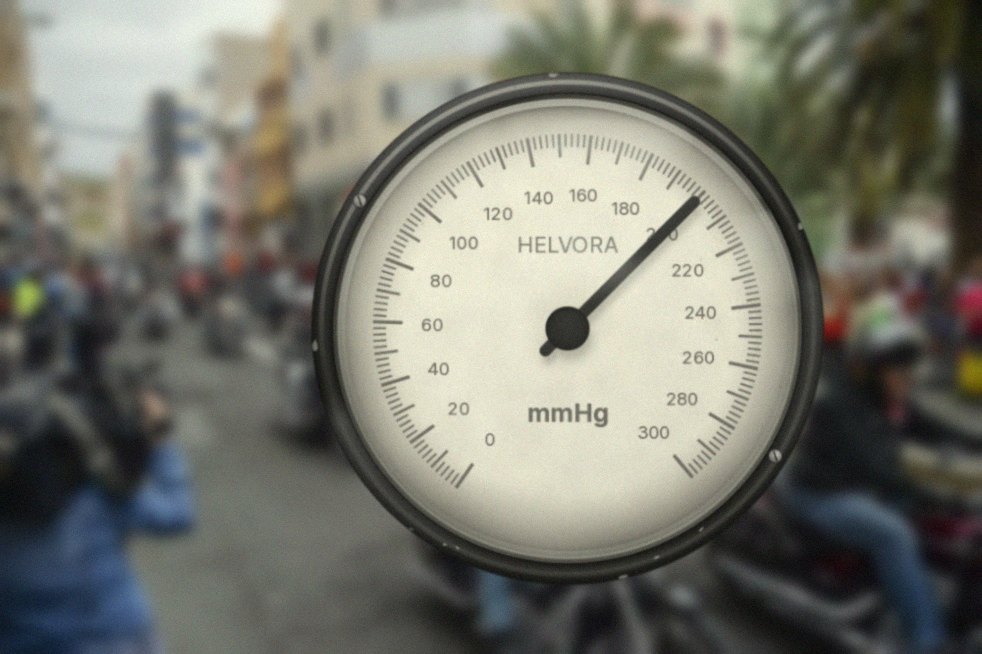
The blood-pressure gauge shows 200 (mmHg)
